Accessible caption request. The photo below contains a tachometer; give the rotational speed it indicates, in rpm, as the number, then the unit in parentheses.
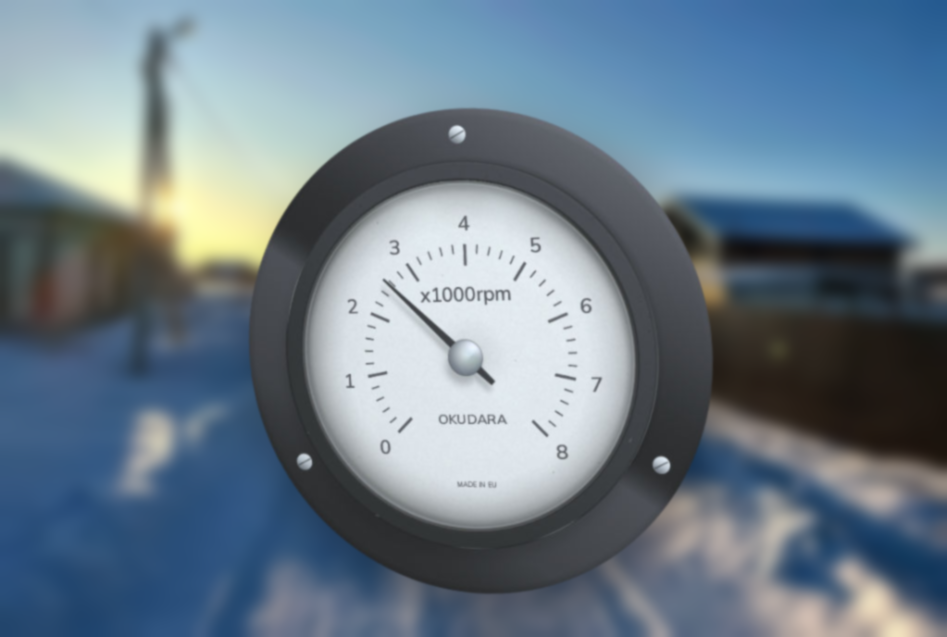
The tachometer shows 2600 (rpm)
